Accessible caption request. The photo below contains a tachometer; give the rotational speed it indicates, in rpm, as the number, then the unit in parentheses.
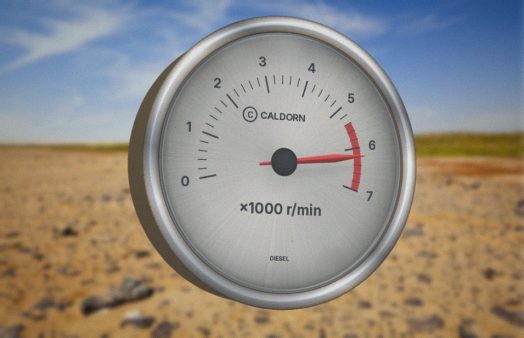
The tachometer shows 6200 (rpm)
